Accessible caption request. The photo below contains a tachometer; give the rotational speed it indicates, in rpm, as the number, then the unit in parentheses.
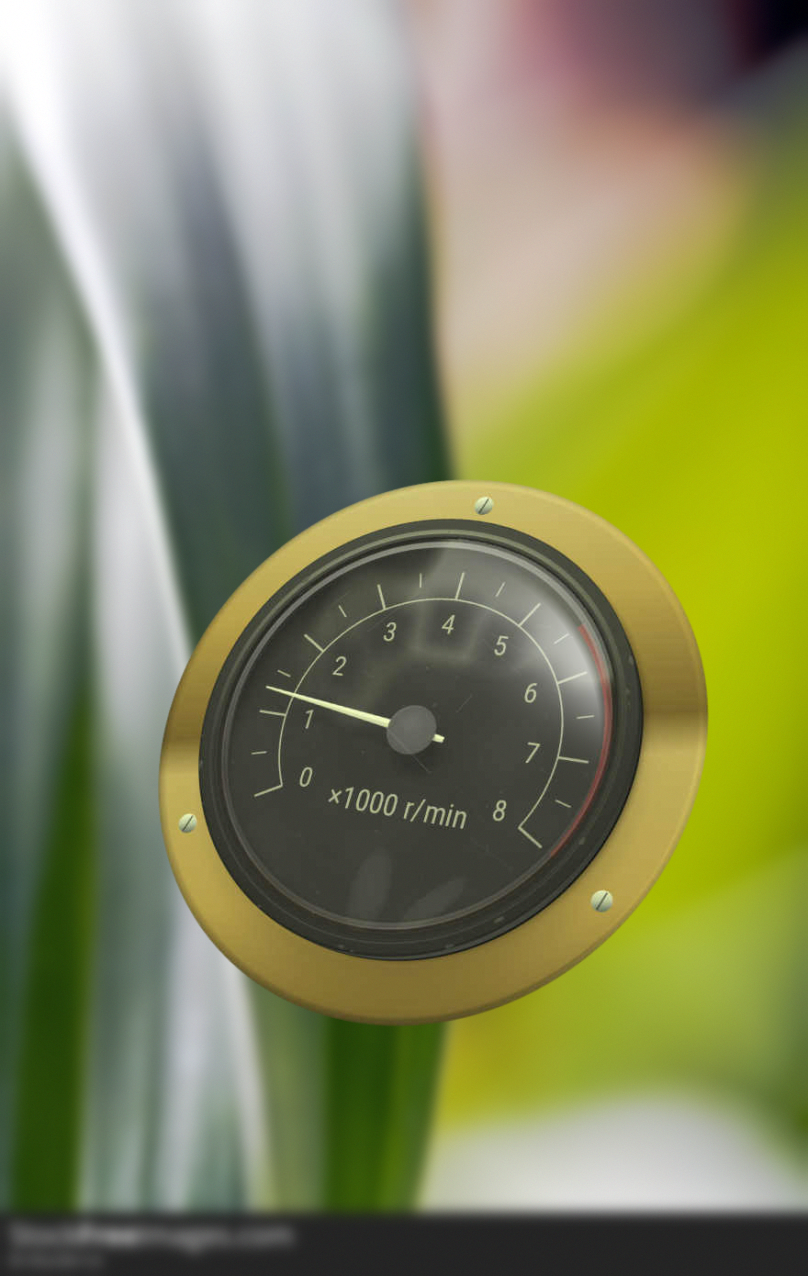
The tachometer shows 1250 (rpm)
